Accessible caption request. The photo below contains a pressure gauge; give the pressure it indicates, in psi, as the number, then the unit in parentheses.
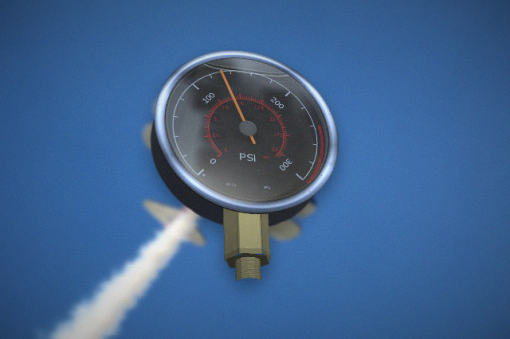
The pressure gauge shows 130 (psi)
